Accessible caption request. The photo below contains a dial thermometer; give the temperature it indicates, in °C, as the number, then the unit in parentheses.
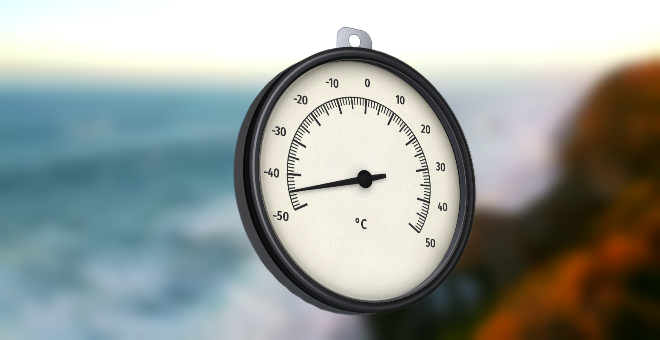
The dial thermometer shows -45 (°C)
